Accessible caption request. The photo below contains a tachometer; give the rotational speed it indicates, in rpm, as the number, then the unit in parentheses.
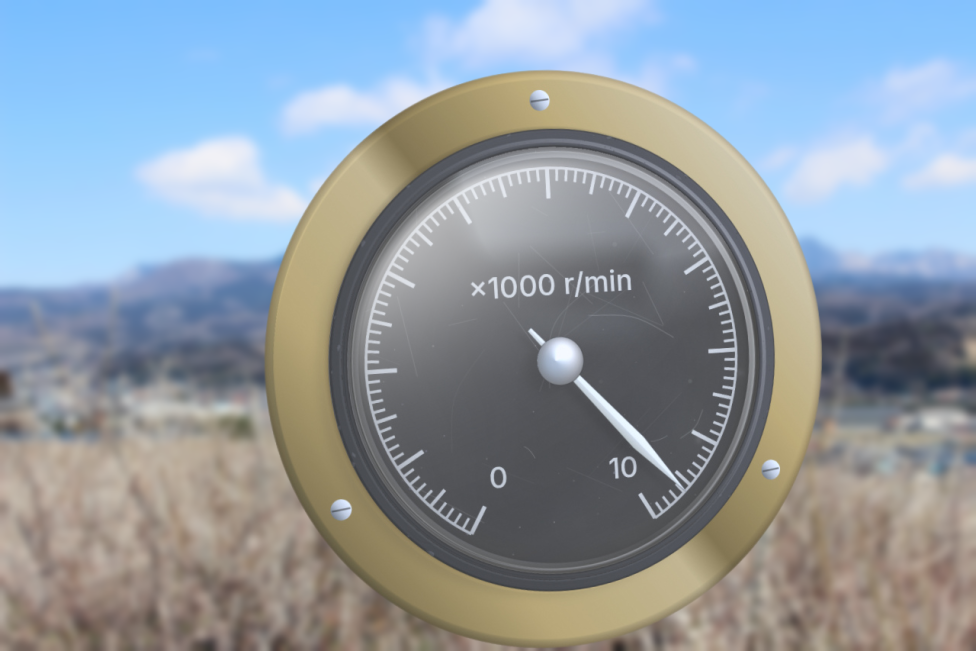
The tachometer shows 9600 (rpm)
